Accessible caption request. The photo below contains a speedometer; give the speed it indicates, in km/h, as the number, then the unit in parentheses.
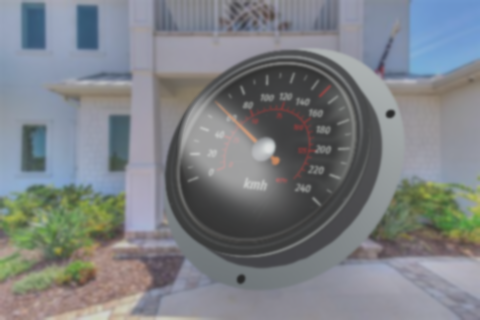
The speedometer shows 60 (km/h)
